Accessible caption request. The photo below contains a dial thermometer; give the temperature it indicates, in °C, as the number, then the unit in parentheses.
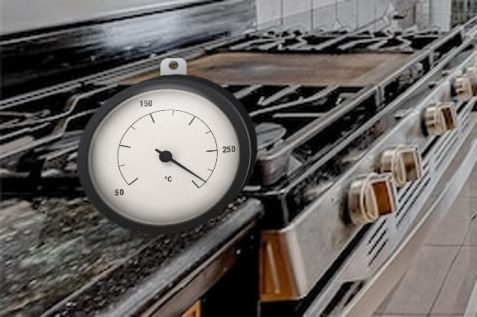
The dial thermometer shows 287.5 (°C)
